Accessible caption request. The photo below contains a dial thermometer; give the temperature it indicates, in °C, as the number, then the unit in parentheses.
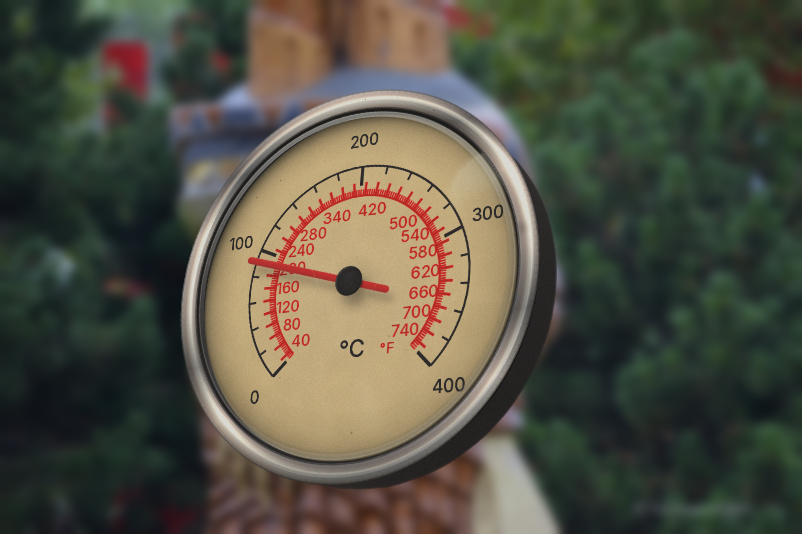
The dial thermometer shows 90 (°C)
